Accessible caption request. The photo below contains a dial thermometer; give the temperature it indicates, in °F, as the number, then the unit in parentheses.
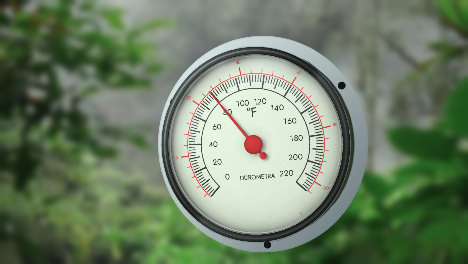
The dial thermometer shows 80 (°F)
